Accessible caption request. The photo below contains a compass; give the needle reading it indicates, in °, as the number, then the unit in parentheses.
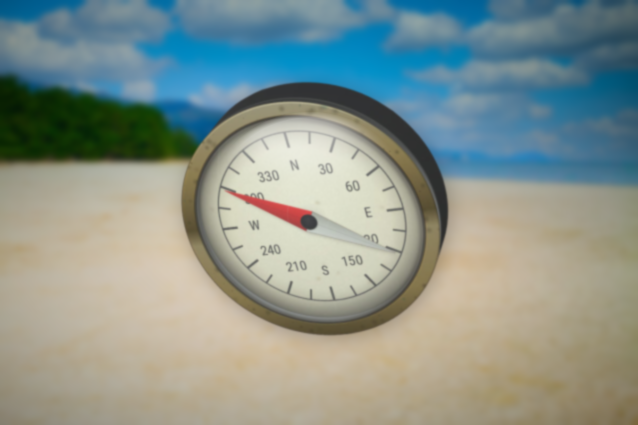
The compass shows 300 (°)
